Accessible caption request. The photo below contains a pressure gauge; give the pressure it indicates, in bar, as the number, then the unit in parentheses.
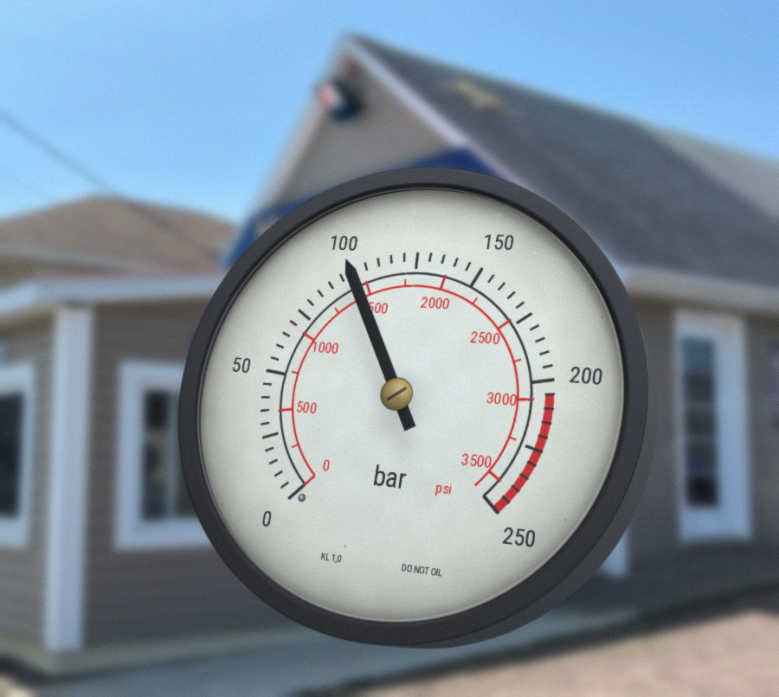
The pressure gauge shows 100 (bar)
